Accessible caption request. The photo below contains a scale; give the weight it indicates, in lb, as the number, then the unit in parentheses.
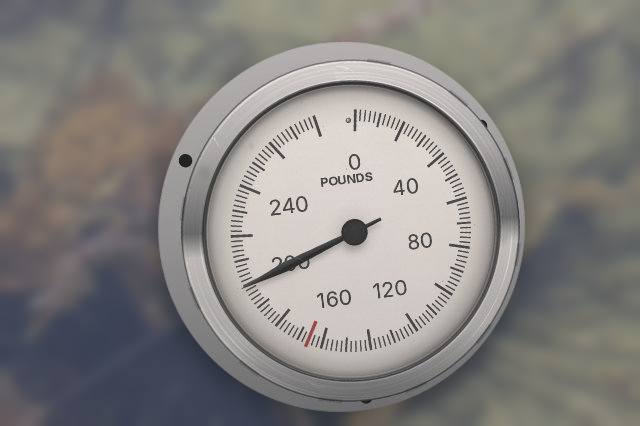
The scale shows 200 (lb)
